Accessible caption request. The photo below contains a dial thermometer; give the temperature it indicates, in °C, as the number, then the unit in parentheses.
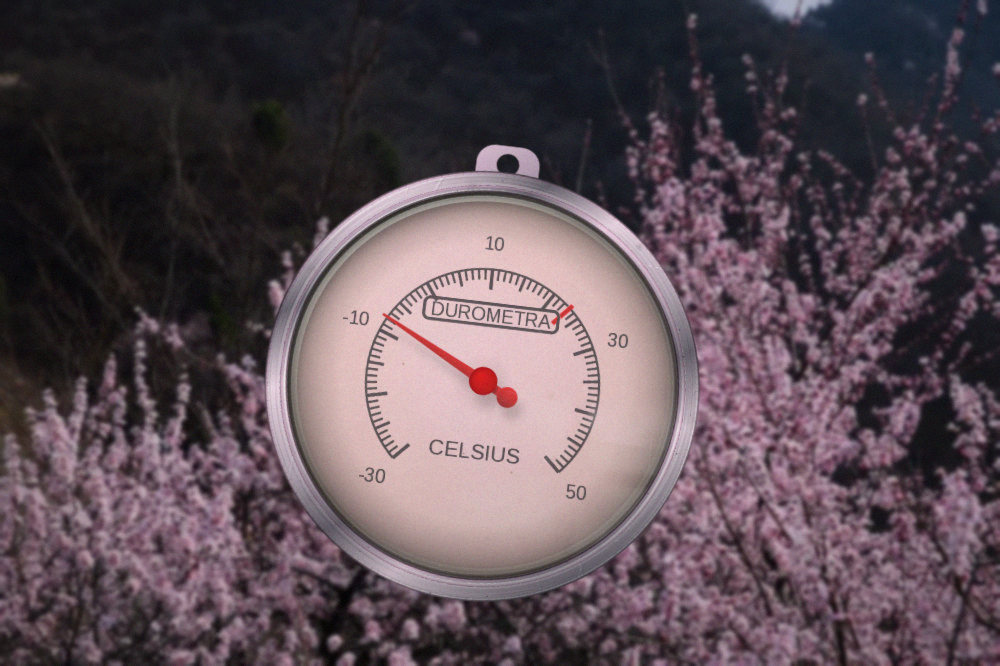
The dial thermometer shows -8 (°C)
